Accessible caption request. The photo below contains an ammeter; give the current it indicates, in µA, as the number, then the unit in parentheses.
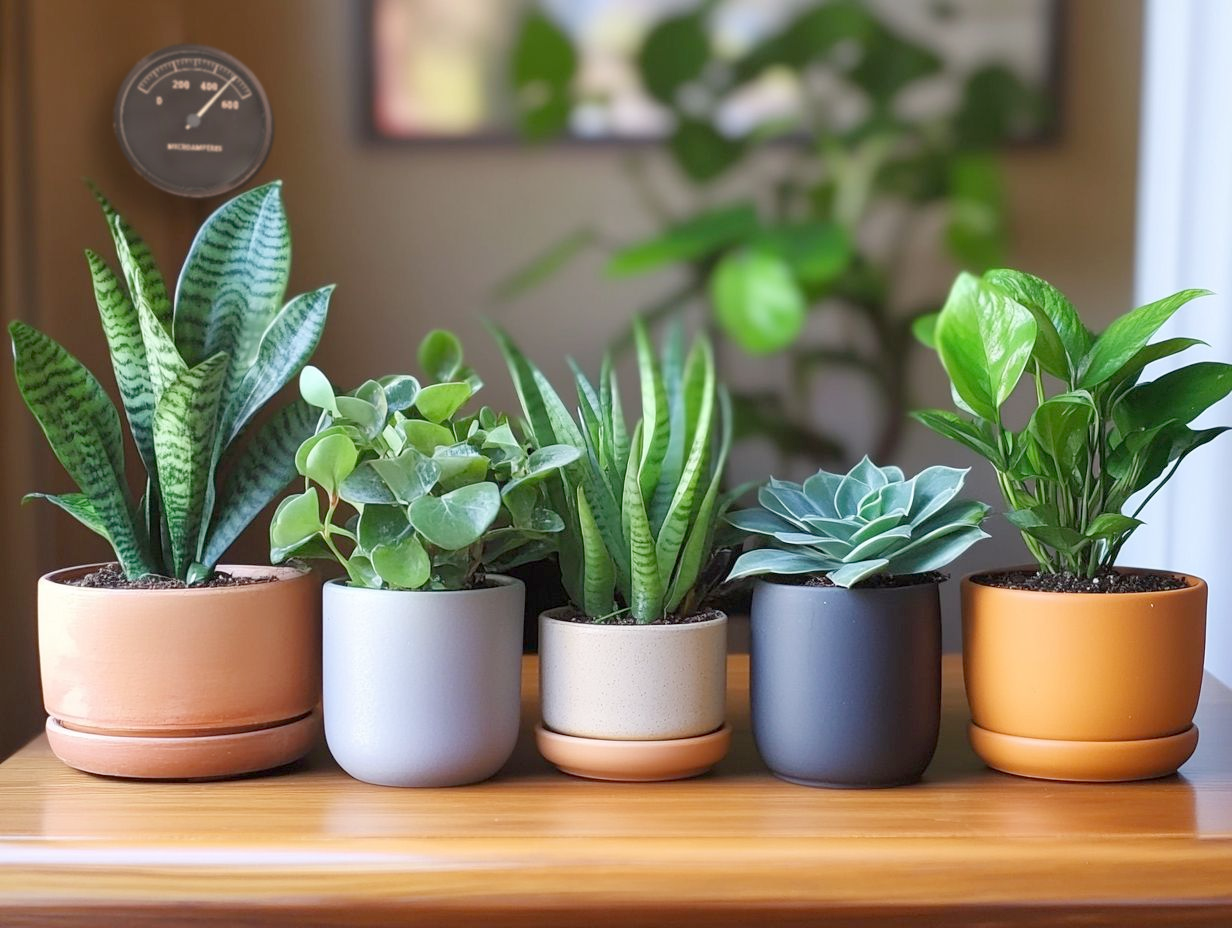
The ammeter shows 500 (µA)
